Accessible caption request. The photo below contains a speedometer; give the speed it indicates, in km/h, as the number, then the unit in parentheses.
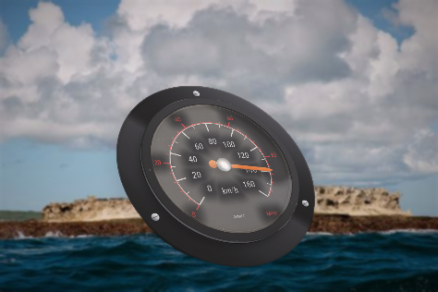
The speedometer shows 140 (km/h)
